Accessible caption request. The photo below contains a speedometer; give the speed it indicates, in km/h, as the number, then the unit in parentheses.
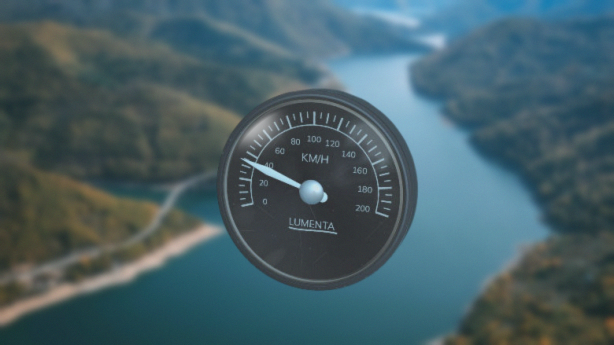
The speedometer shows 35 (km/h)
